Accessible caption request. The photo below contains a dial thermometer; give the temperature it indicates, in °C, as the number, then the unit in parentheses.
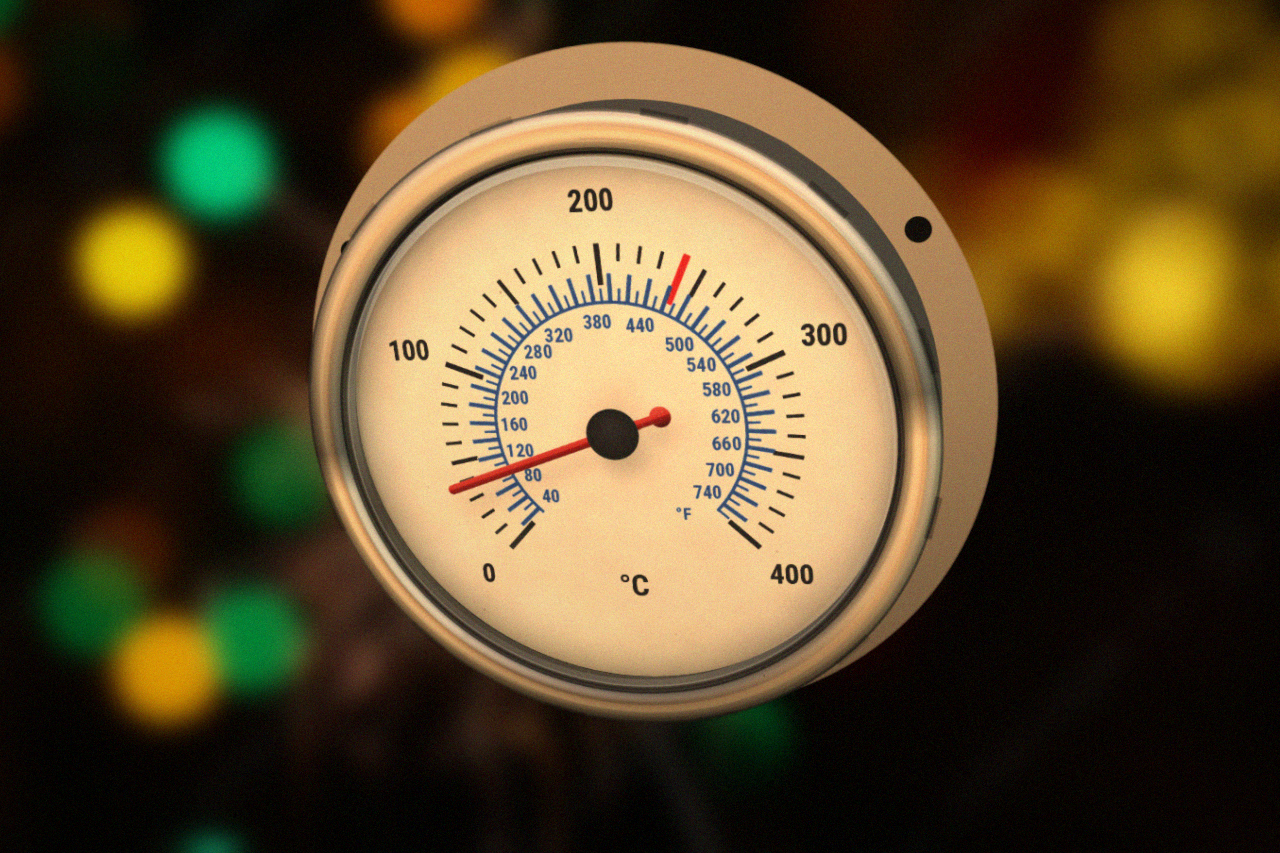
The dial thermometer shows 40 (°C)
